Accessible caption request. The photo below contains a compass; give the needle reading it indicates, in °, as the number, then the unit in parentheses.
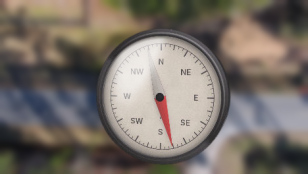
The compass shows 165 (°)
